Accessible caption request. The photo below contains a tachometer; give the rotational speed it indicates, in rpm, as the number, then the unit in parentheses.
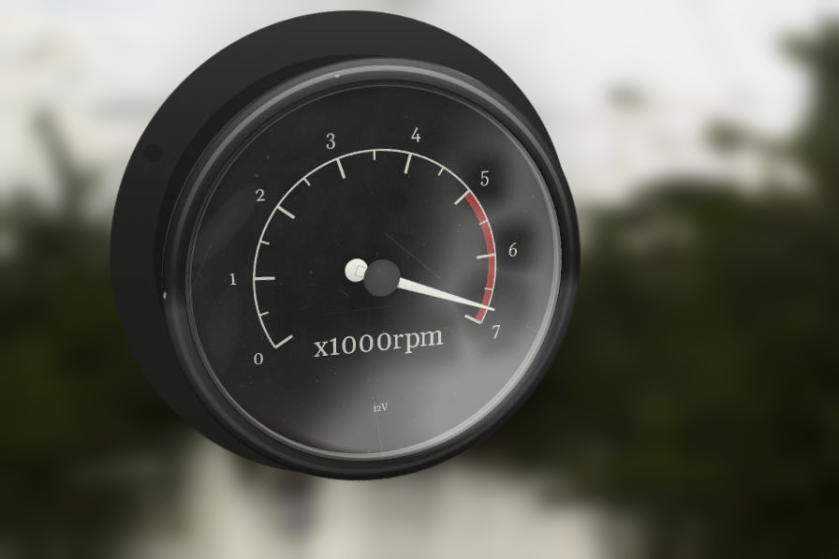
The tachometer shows 6750 (rpm)
